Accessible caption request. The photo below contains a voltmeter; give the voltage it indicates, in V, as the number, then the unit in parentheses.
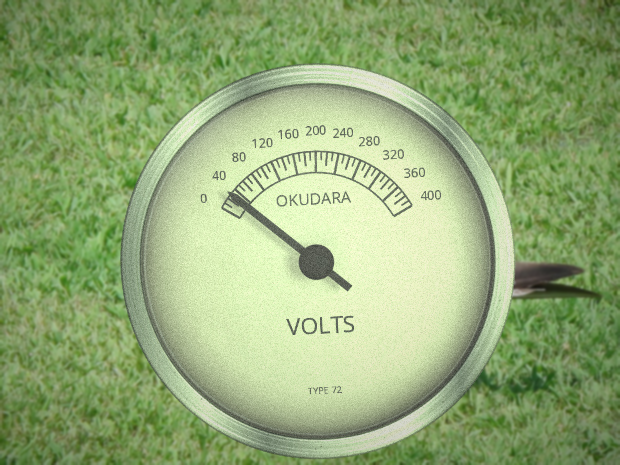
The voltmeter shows 30 (V)
